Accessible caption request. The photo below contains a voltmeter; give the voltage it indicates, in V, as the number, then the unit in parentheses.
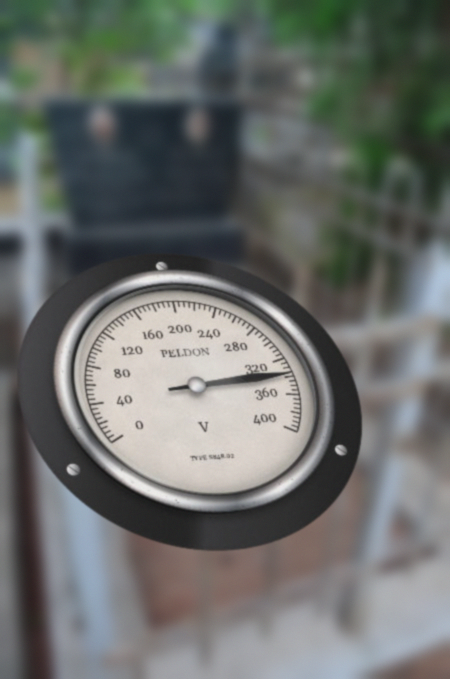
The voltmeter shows 340 (V)
